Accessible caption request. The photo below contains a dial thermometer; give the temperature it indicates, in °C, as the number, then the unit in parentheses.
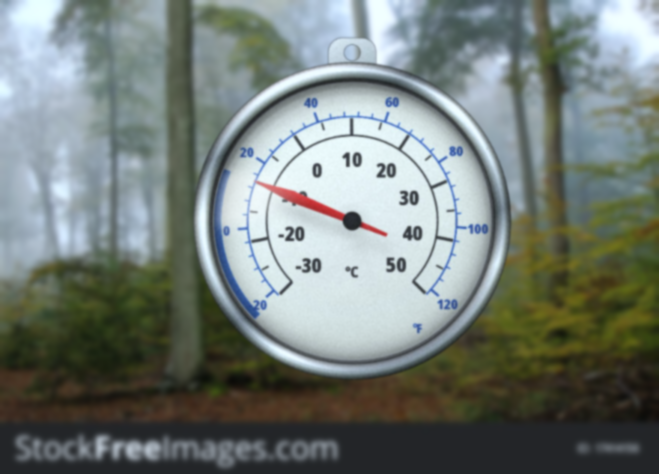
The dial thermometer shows -10 (°C)
